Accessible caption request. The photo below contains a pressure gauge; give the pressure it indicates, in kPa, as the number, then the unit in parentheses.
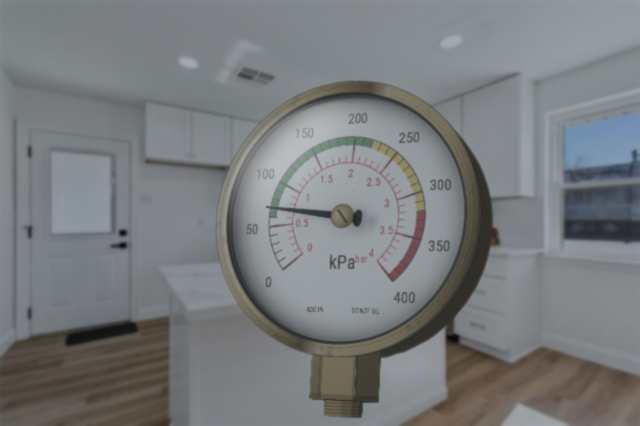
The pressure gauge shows 70 (kPa)
